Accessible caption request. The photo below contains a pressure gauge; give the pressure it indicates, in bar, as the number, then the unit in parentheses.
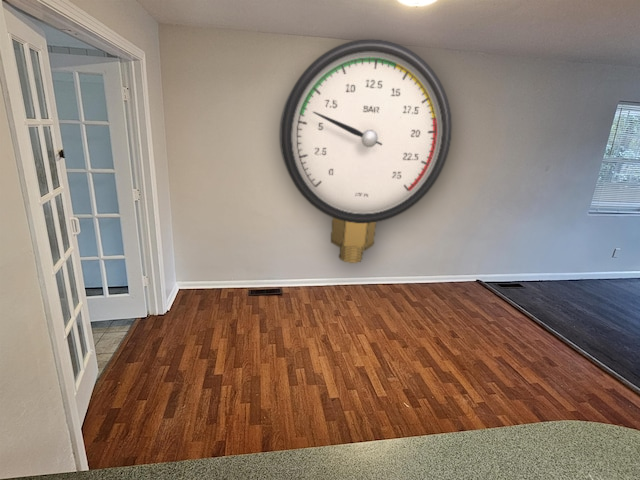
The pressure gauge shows 6 (bar)
